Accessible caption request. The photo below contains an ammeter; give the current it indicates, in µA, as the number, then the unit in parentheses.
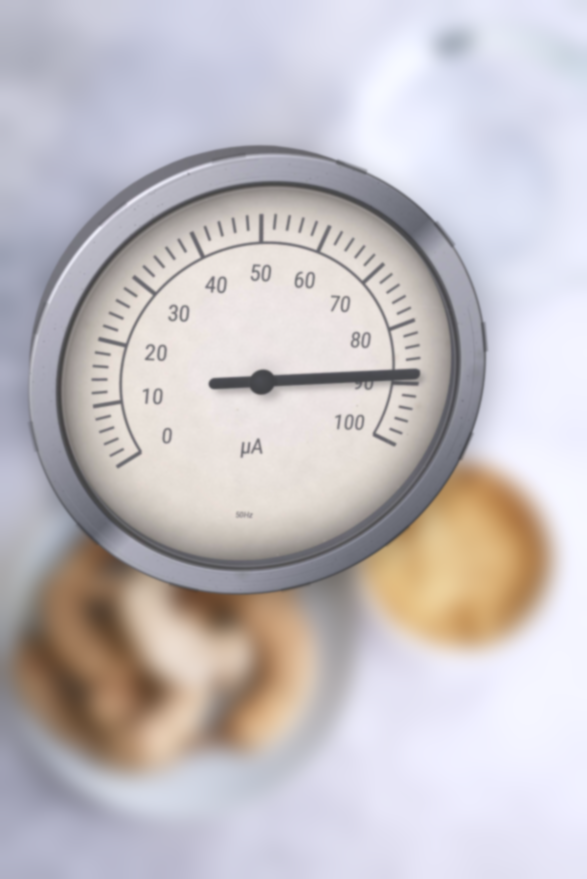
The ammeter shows 88 (µA)
